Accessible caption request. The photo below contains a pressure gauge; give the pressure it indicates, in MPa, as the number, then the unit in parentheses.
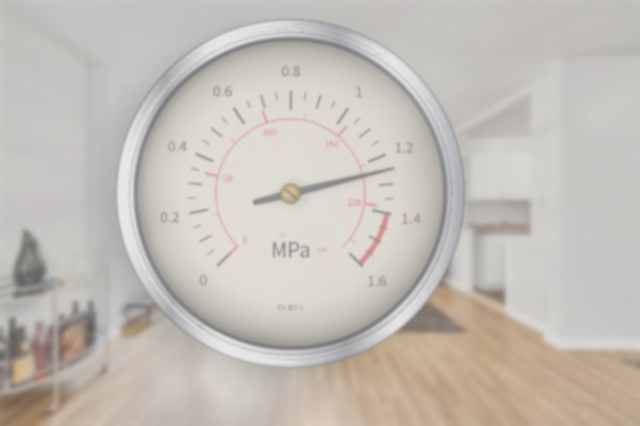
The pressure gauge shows 1.25 (MPa)
